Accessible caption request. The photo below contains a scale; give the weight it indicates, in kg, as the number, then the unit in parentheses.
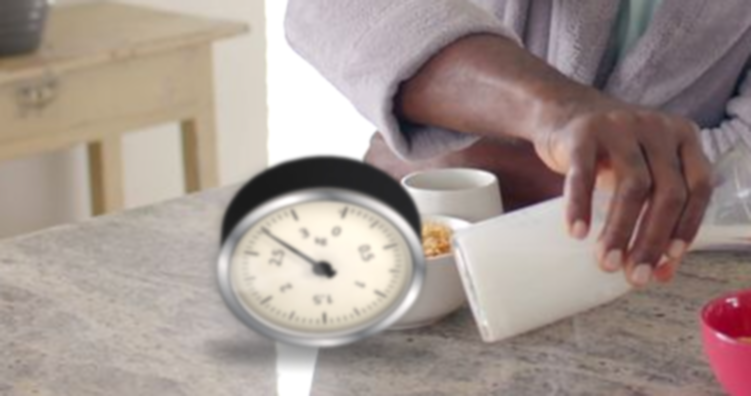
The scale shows 2.75 (kg)
